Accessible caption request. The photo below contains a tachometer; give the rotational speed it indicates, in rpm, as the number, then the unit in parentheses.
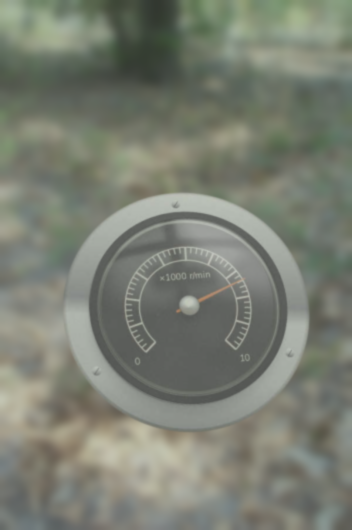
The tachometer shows 7400 (rpm)
